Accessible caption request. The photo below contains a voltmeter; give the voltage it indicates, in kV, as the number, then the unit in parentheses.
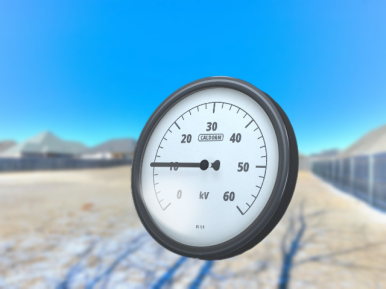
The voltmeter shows 10 (kV)
